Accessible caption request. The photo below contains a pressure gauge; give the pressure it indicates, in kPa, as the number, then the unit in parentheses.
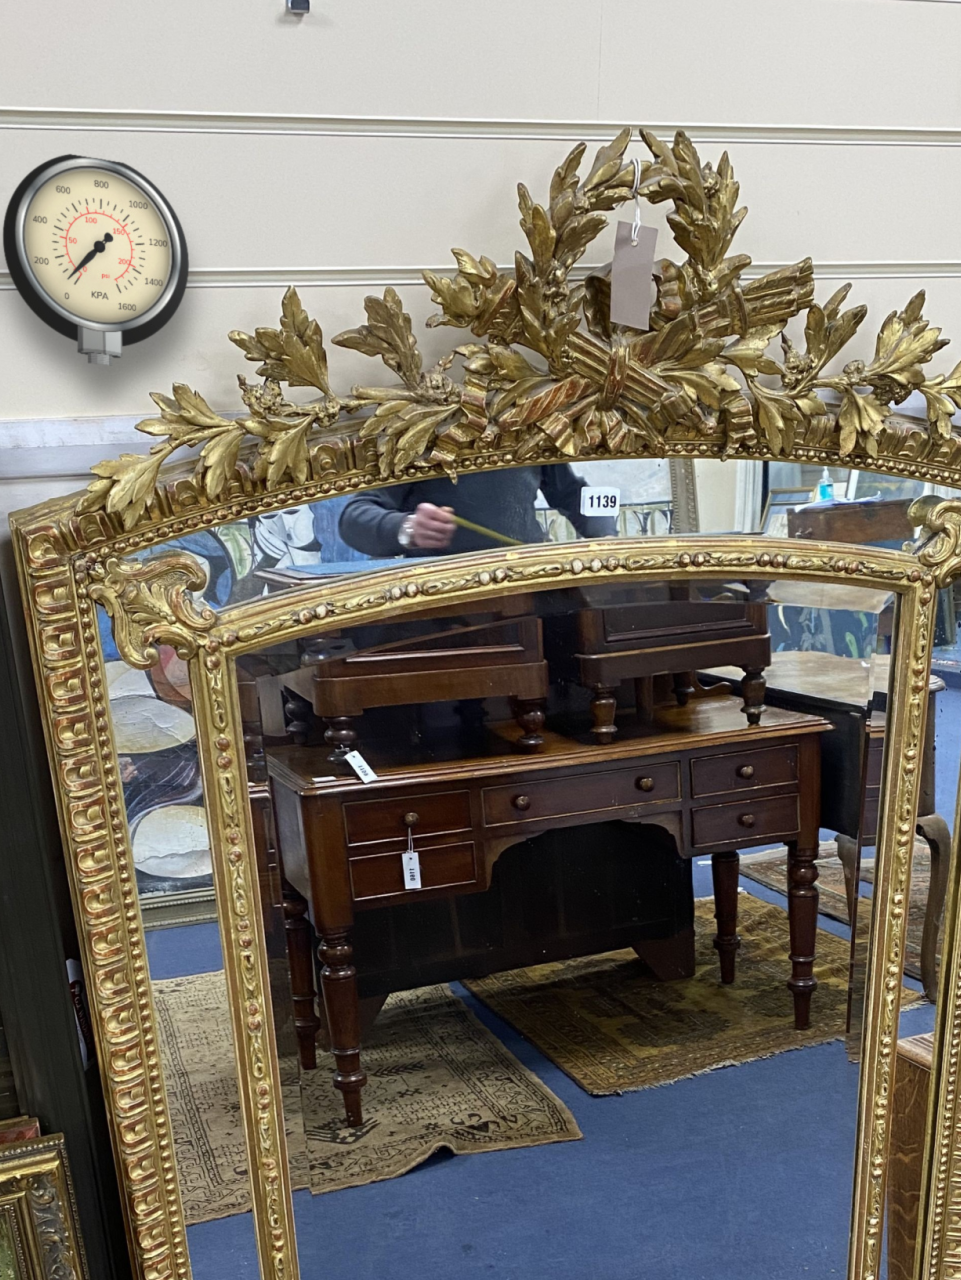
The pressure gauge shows 50 (kPa)
